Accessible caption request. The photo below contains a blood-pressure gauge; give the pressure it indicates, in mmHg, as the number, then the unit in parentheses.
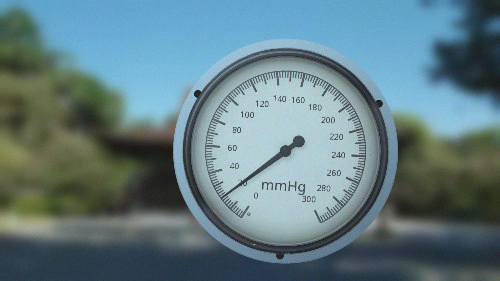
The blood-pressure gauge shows 20 (mmHg)
